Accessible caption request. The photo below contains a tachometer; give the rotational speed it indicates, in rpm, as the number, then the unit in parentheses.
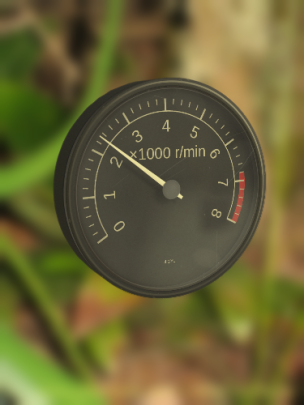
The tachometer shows 2300 (rpm)
